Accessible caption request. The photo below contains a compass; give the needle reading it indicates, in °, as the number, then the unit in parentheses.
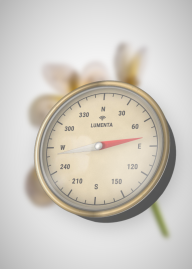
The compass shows 80 (°)
